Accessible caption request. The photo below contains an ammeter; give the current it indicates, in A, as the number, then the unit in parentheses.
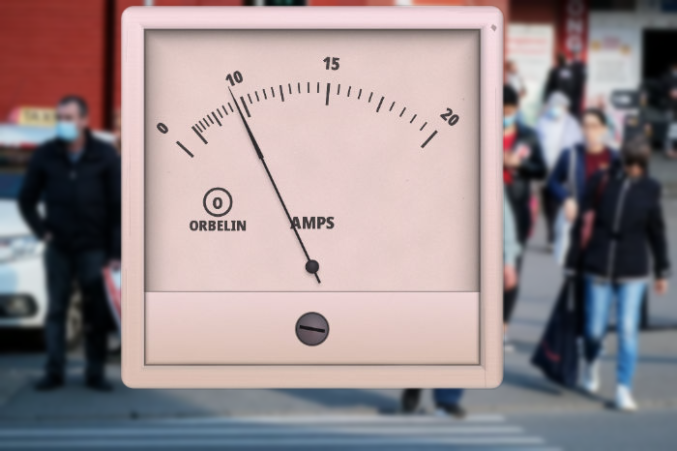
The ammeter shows 9.5 (A)
